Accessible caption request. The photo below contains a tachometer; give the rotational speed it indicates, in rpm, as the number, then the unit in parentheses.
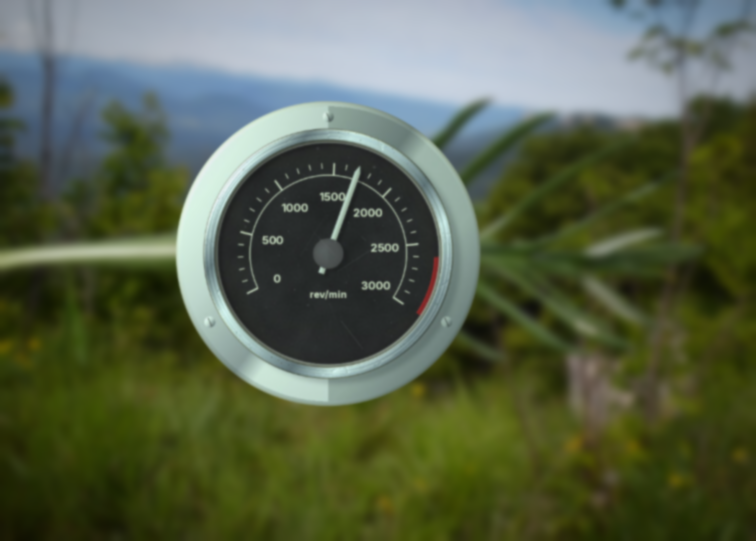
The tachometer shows 1700 (rpm)
